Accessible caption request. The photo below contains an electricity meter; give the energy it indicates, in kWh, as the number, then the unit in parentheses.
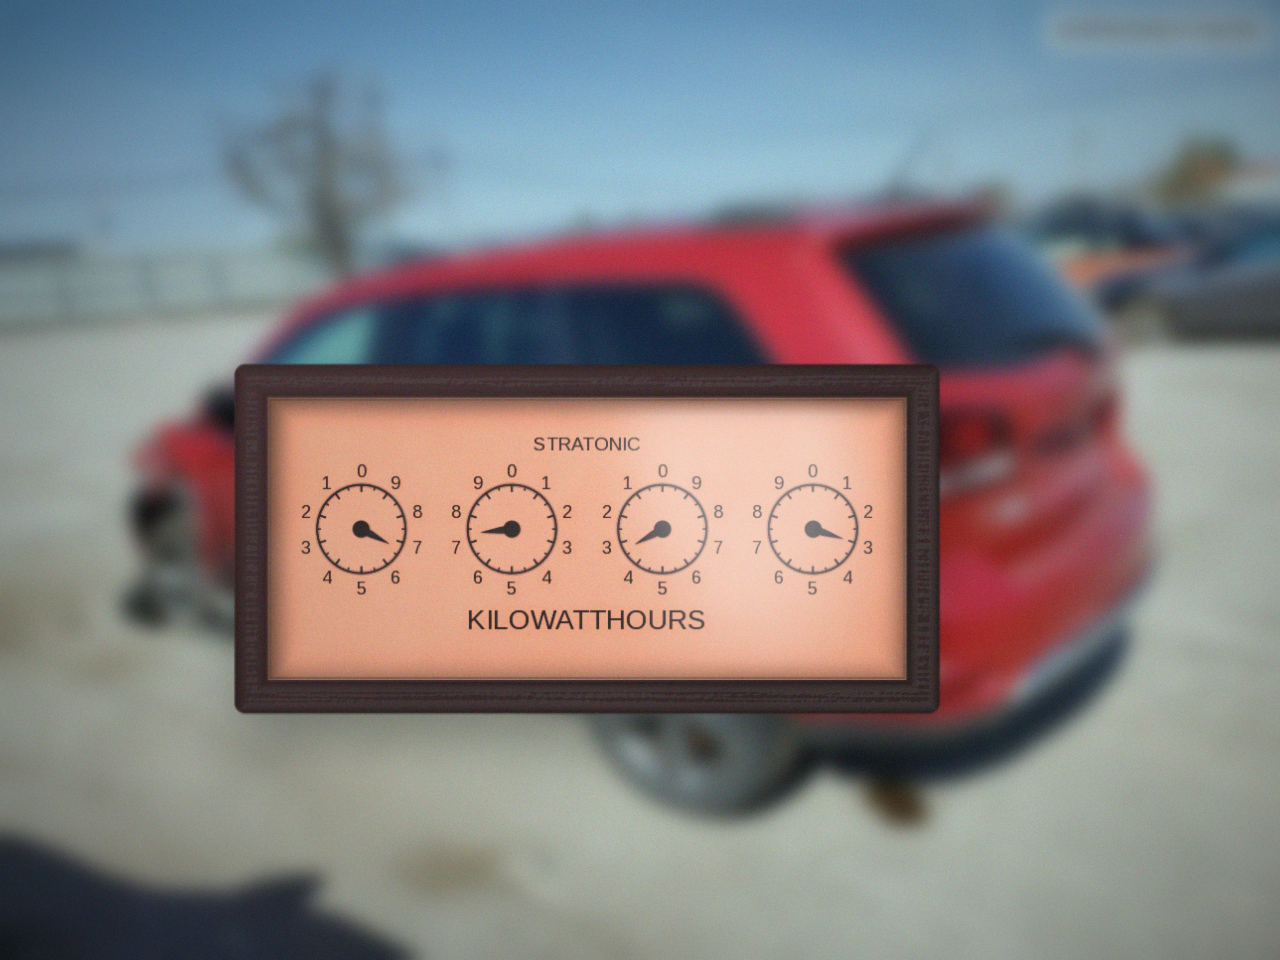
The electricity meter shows 6733 (kWh)
